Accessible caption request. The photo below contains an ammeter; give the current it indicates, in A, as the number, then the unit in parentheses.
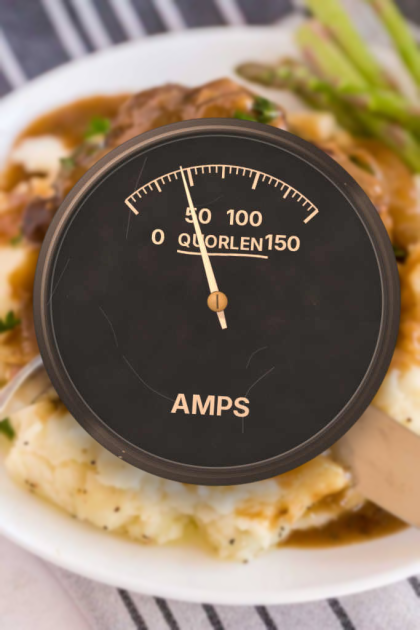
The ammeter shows 45 (A)
